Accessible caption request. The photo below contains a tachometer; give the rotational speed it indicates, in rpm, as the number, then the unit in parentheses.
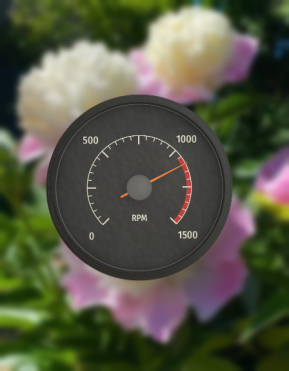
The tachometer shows 1100 (rpm)
